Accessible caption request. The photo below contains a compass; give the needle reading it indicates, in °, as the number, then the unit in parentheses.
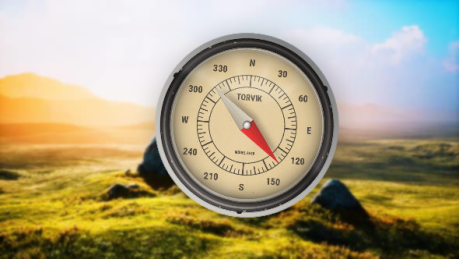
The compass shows 135 (°)
